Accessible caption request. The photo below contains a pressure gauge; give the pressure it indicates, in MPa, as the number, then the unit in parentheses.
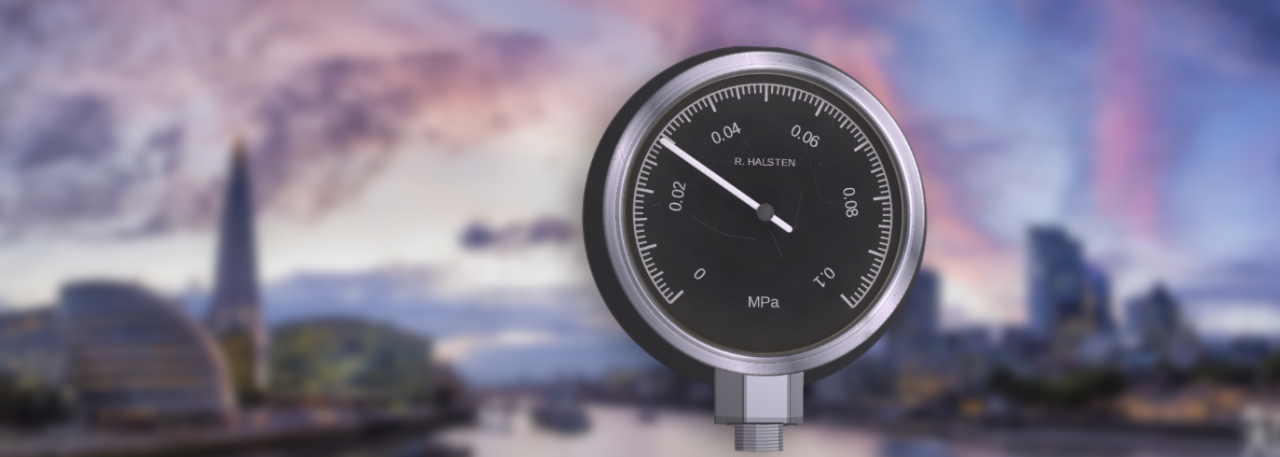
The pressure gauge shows 0.029 (MPa)
